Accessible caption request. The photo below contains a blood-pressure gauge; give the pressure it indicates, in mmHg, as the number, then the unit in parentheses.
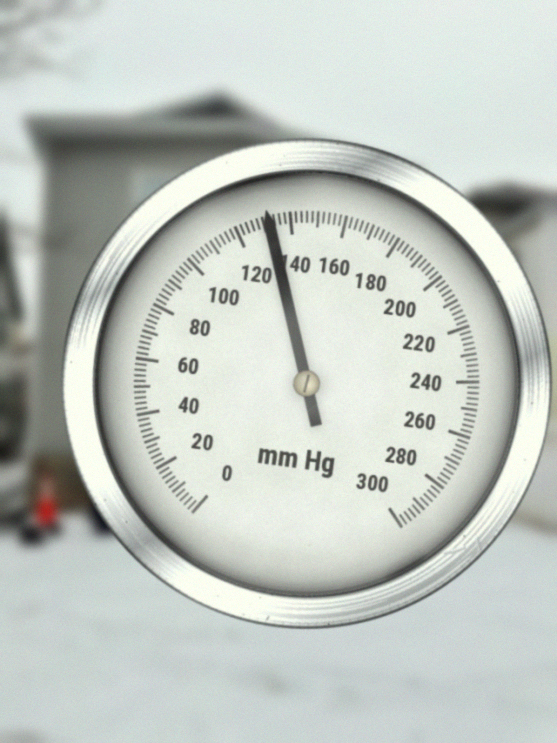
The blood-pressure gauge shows 132 (mmHg)
